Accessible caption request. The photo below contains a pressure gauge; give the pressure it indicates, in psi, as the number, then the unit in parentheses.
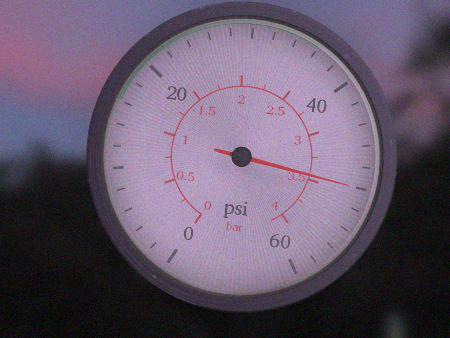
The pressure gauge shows 50 (psi)
